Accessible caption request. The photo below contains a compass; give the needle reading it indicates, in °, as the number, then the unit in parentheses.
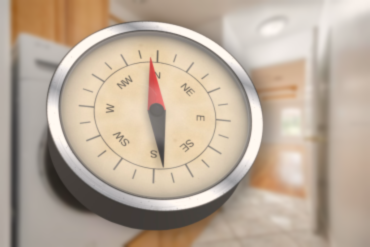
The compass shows 352.5 (°)
